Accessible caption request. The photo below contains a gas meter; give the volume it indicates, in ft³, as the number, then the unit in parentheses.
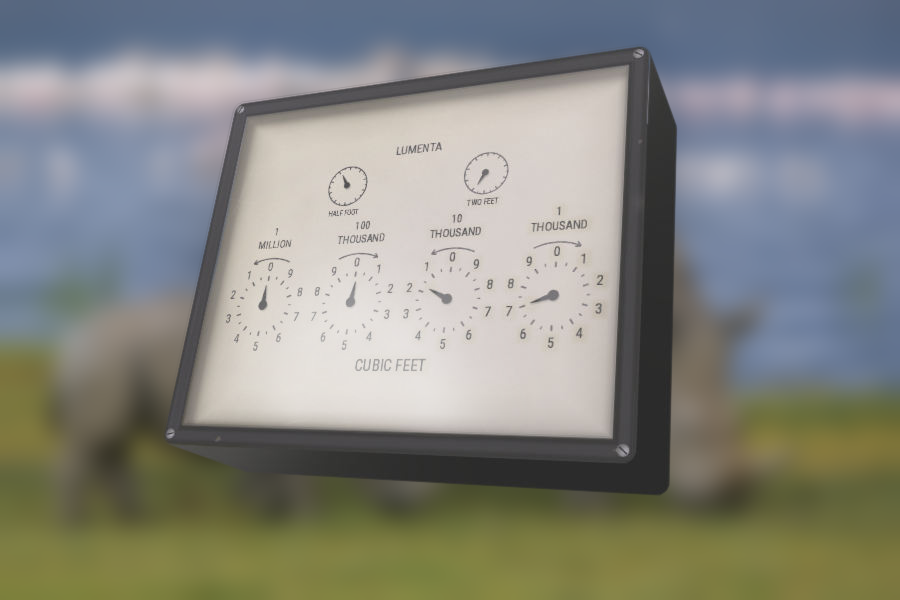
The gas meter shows 1700 (ft³)
